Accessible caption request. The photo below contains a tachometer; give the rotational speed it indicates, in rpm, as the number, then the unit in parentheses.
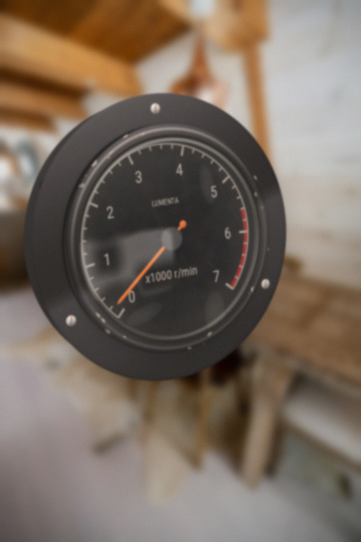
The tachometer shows 200 (rpm)
